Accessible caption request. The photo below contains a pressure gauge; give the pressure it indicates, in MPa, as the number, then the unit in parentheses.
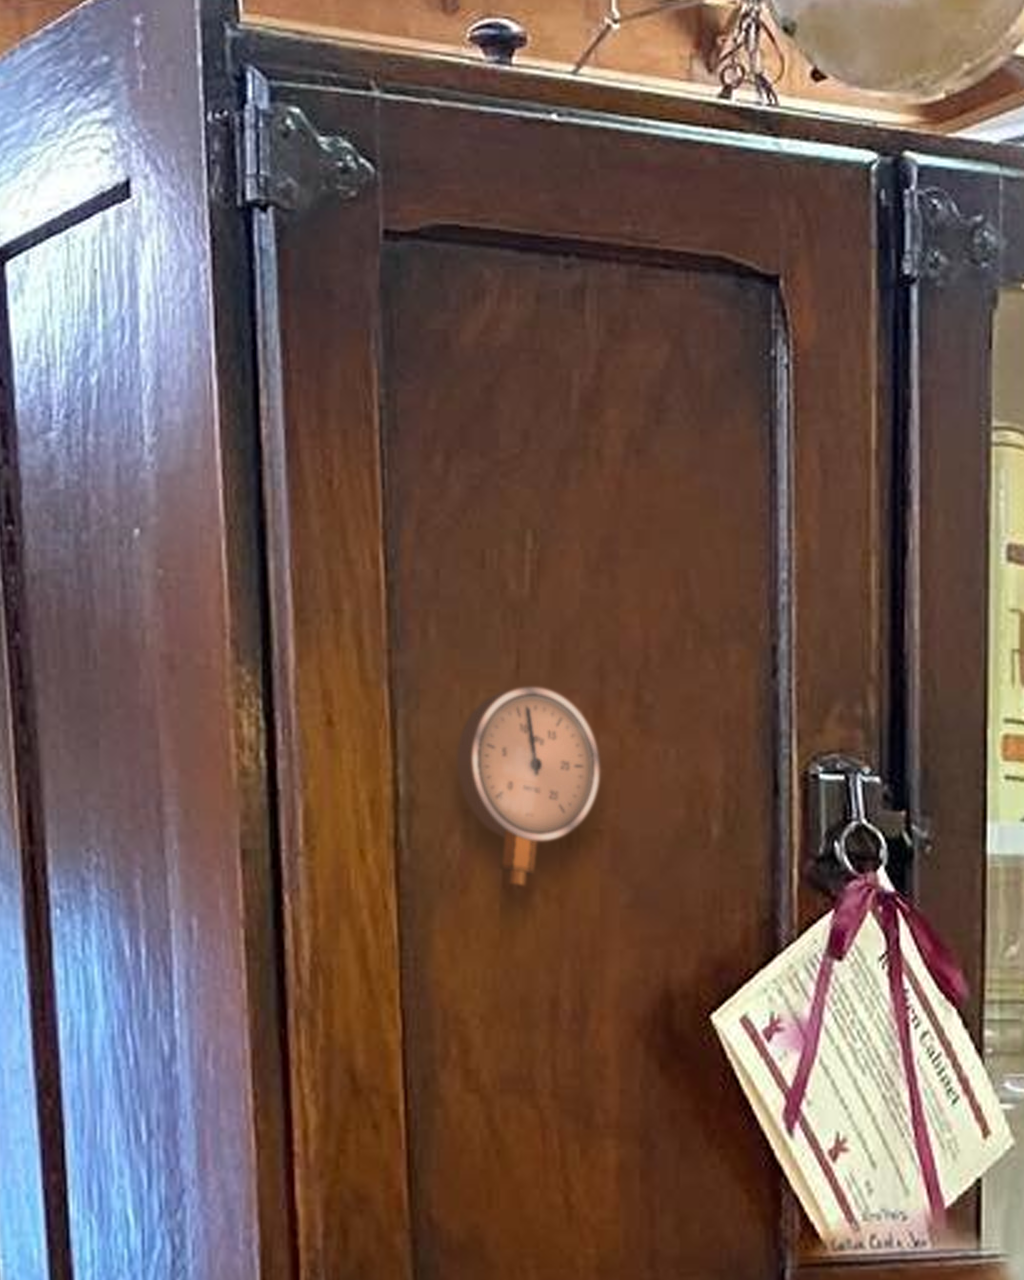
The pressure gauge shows 11 (MPa)
